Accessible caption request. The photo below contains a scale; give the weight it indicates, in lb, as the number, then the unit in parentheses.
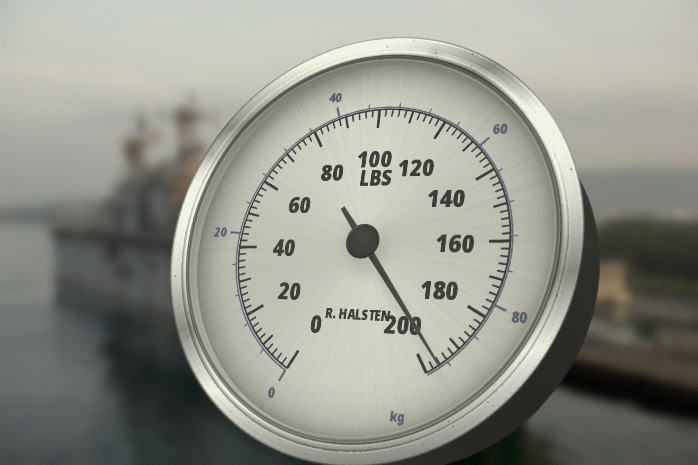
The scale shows 196 (lb)
